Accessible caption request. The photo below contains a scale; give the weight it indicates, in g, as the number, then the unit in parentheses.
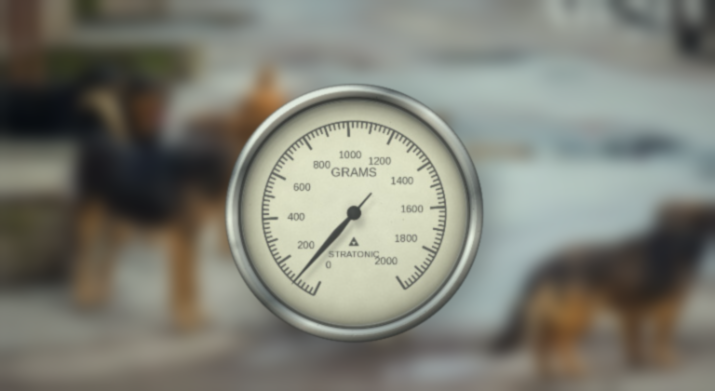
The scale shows 100 (g)
